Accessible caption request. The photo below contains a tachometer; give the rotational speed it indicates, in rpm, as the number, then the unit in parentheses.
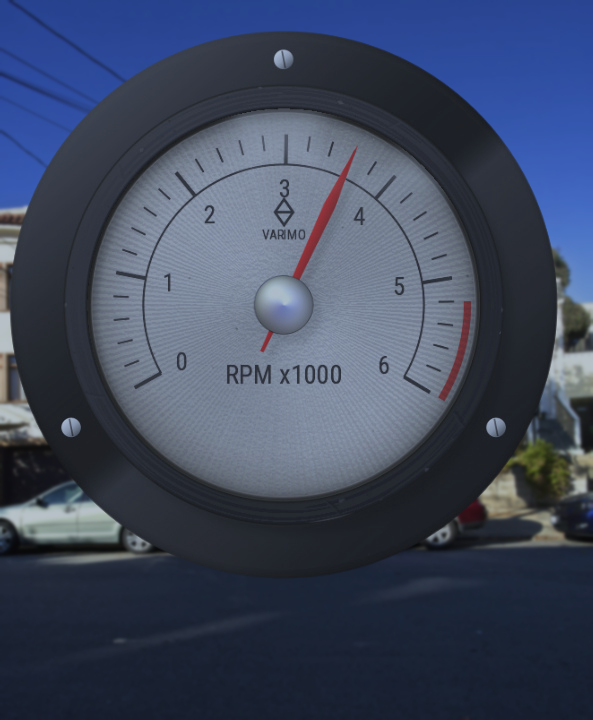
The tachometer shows 3600 (rpm)
